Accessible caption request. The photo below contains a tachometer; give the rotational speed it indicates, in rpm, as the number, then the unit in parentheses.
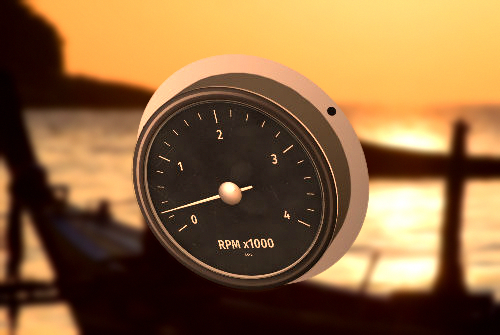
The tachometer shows 300 (rpm)
